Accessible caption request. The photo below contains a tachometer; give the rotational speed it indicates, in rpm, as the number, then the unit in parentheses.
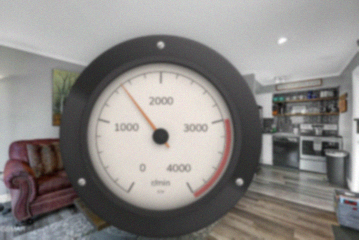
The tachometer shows 1500 (rpm)
